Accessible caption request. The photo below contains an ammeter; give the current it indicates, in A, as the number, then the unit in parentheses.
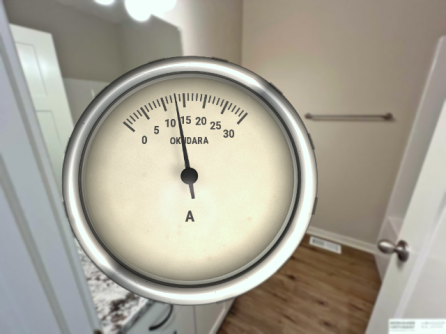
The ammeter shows 13 (A)
